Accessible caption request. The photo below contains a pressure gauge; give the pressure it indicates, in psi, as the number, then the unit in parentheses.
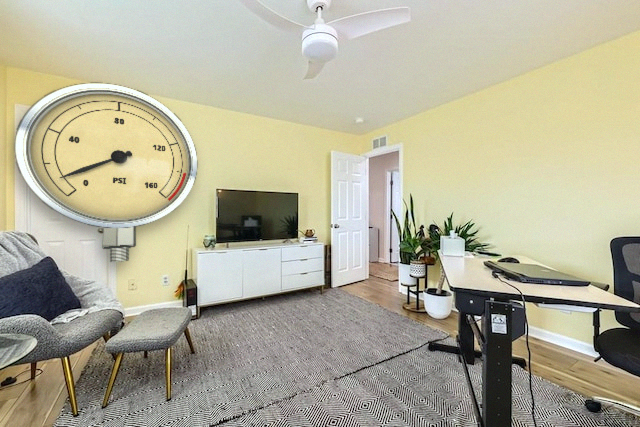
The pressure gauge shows 10 (psi)
